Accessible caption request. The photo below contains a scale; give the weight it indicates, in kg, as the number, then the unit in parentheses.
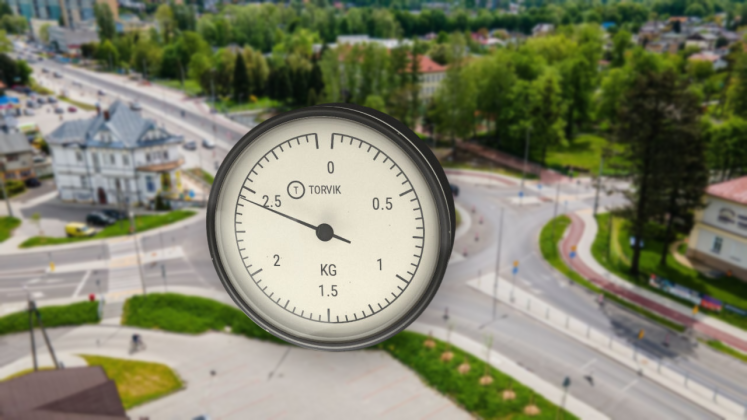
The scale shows 2.45 (kg)
